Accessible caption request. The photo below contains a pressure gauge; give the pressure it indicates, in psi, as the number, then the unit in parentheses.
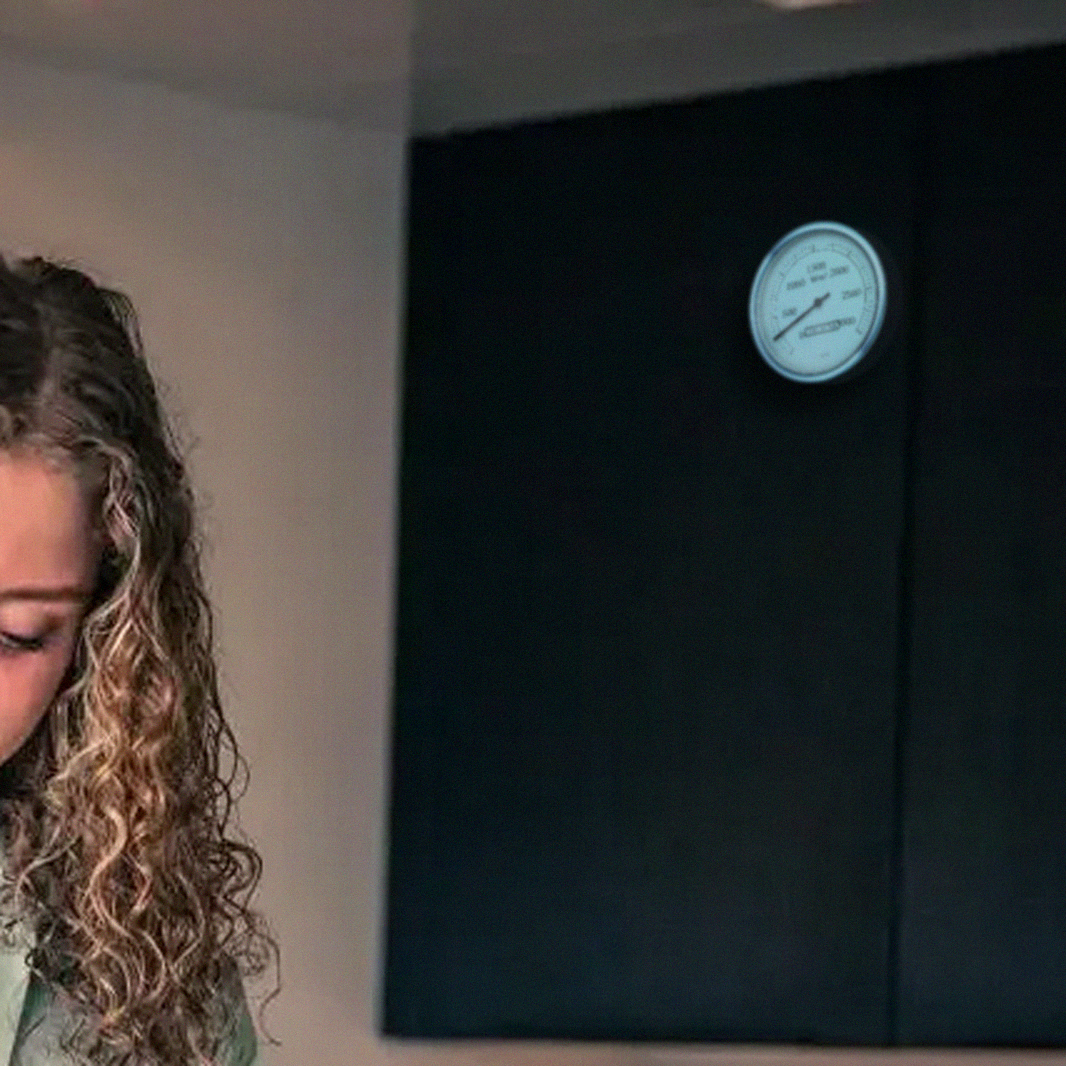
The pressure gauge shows 250 (psi)
